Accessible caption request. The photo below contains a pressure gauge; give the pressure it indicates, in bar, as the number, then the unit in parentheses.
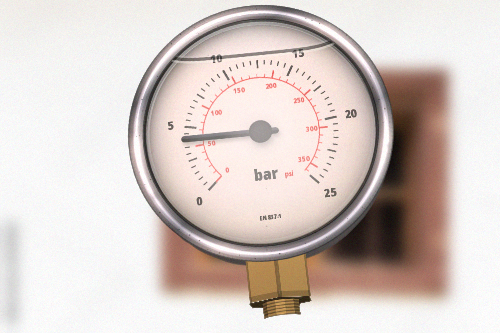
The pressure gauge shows 4 (bar)
